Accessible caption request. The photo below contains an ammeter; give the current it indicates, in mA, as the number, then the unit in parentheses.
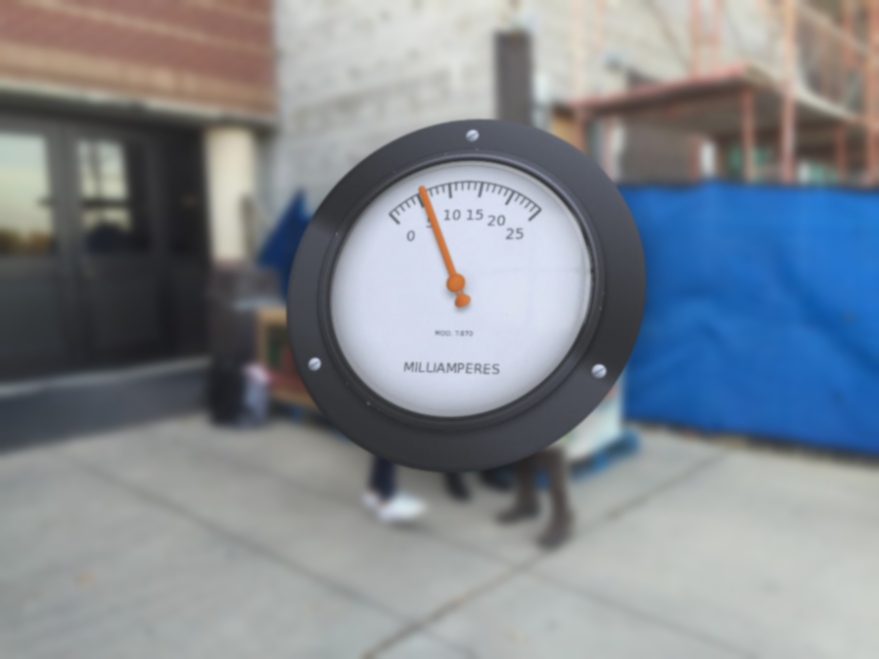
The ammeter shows 6 (mA)
